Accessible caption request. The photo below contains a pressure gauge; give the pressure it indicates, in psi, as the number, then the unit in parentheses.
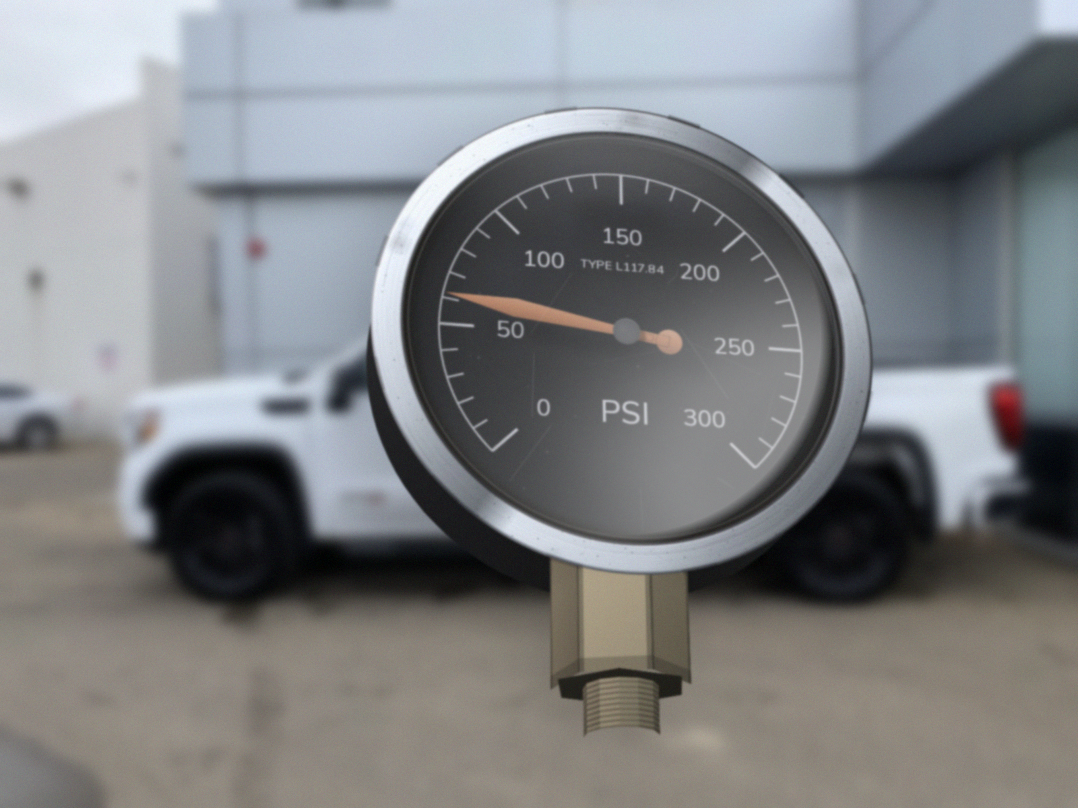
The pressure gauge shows 60 (psi)
